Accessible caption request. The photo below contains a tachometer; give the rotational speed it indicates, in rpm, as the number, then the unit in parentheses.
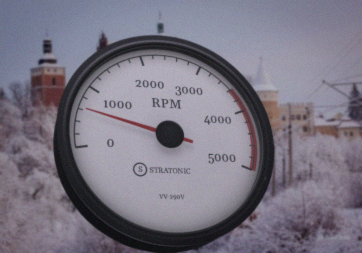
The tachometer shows 600 (rpm)
